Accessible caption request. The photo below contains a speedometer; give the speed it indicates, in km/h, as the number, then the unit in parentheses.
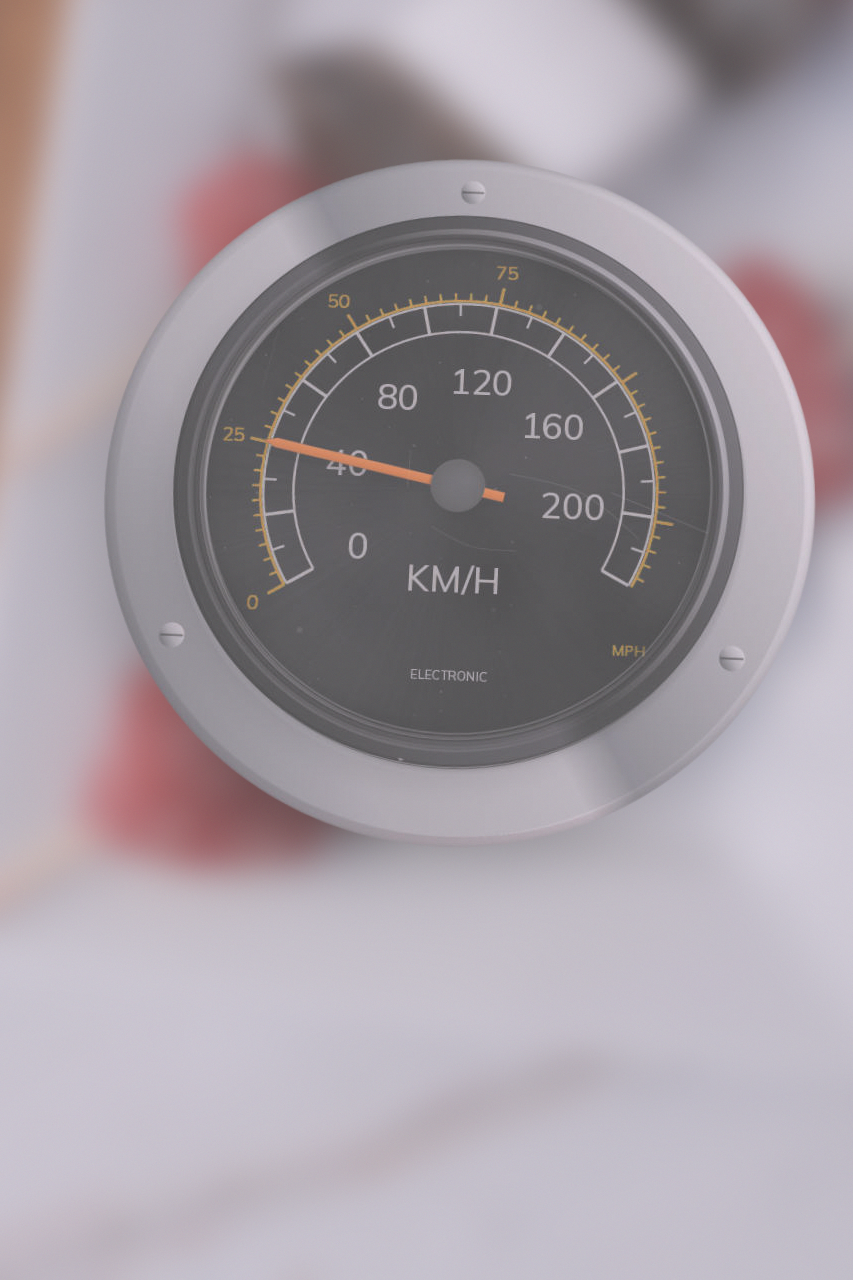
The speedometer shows 40 (km/h)
